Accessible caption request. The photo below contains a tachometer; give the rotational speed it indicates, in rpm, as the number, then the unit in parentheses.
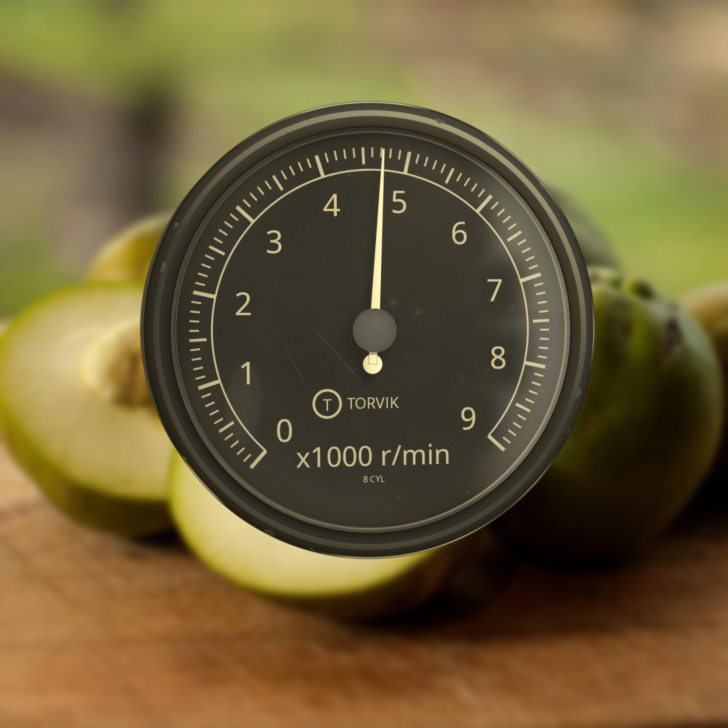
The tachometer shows 4700 (rpm)
